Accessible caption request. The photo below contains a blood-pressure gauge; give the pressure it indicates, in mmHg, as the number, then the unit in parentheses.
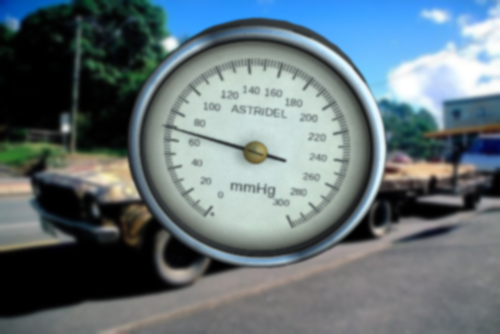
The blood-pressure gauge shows 70 (mmHg)
